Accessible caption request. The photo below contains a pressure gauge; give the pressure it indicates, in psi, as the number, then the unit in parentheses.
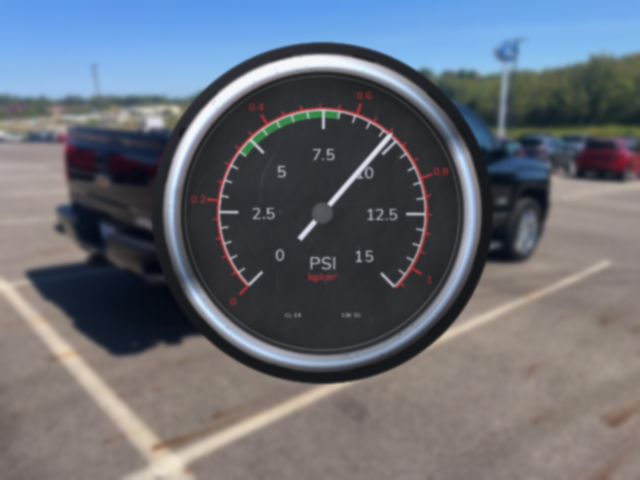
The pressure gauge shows 9.75 (psi)
